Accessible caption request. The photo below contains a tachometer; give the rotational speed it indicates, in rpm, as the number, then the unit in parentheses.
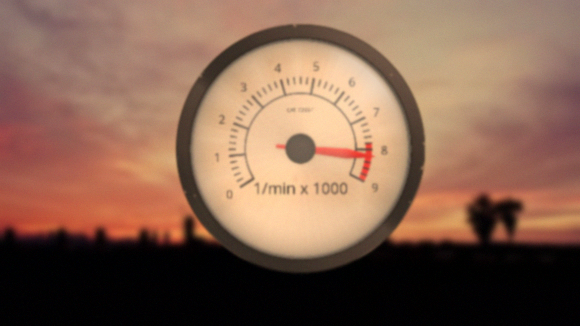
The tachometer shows 8200 (rpm)
